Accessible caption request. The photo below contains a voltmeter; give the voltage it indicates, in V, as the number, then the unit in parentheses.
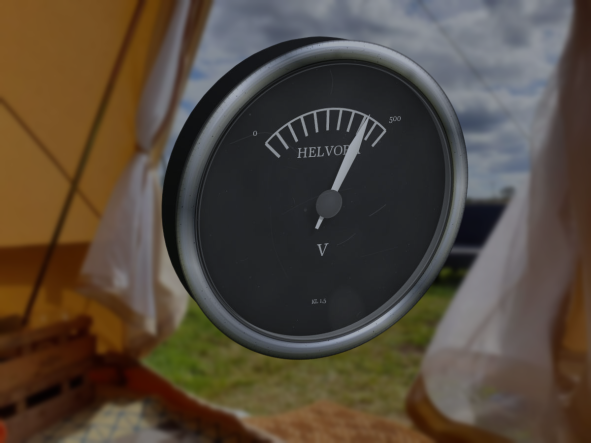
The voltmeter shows 400 (V)
